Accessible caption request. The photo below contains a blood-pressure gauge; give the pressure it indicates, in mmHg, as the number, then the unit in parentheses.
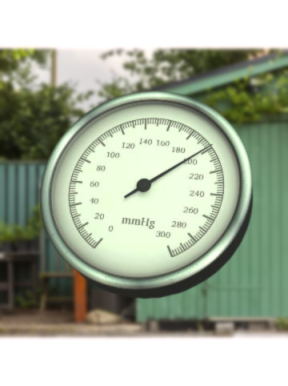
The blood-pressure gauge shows 200 (mmHg)
